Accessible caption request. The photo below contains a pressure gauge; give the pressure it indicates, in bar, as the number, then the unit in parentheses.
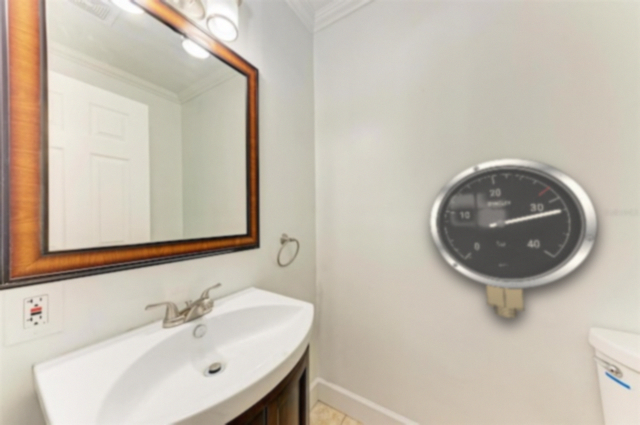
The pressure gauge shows 32 (bar)
